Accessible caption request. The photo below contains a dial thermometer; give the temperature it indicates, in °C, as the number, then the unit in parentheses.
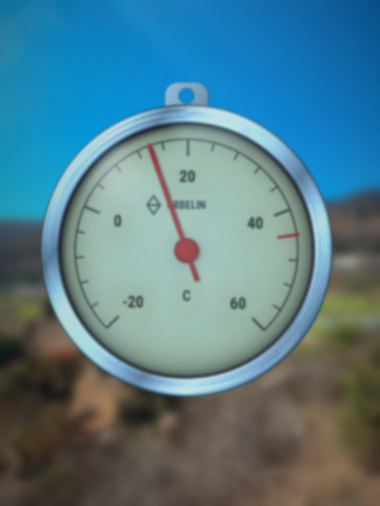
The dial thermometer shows 14 (°C)
